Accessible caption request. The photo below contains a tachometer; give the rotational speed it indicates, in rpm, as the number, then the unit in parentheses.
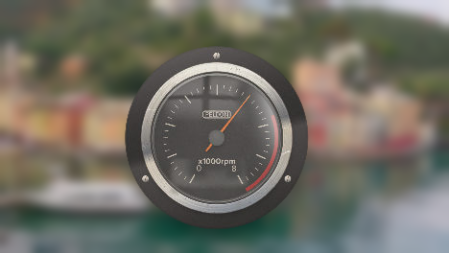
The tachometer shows 5000 (rpm)
